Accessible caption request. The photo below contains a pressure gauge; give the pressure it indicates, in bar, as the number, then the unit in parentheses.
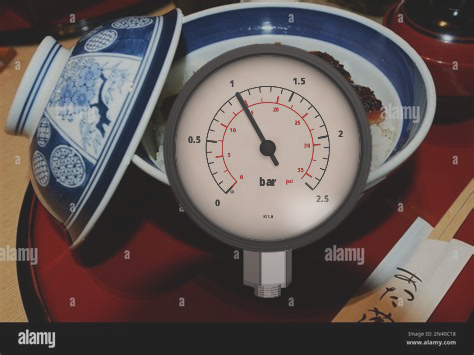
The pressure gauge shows 1 (bar)
